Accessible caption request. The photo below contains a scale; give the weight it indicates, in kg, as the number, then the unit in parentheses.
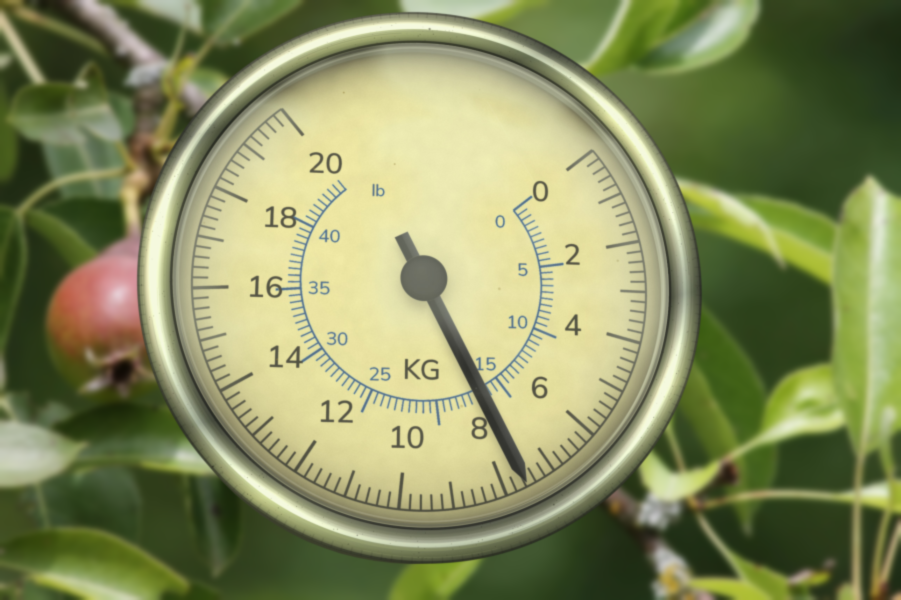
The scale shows 7.6 (kg)
